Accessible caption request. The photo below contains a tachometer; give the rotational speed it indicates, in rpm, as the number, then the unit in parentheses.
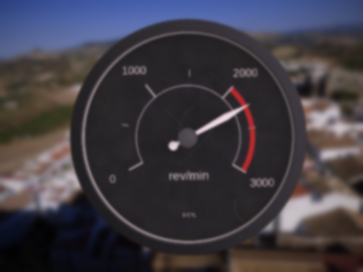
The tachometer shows 2250 (rpm)
